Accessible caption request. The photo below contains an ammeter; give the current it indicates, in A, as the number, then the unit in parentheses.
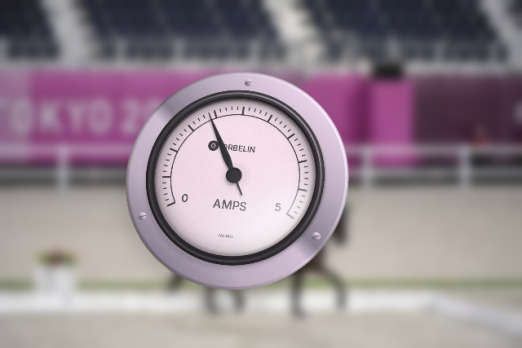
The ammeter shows 1.9 (A)
